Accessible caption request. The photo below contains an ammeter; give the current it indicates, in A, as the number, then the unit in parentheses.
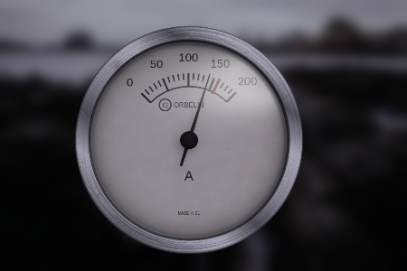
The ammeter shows 140 (A)
